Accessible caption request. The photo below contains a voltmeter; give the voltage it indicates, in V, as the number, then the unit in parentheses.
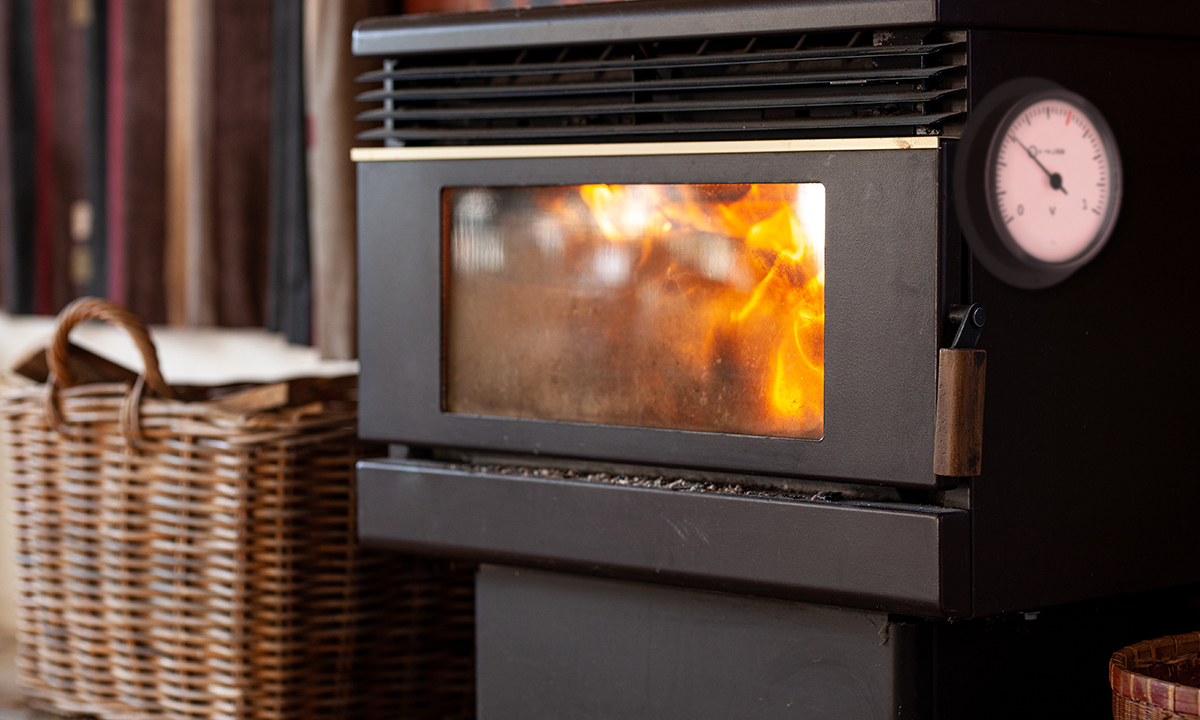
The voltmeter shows 0.3 (V)
